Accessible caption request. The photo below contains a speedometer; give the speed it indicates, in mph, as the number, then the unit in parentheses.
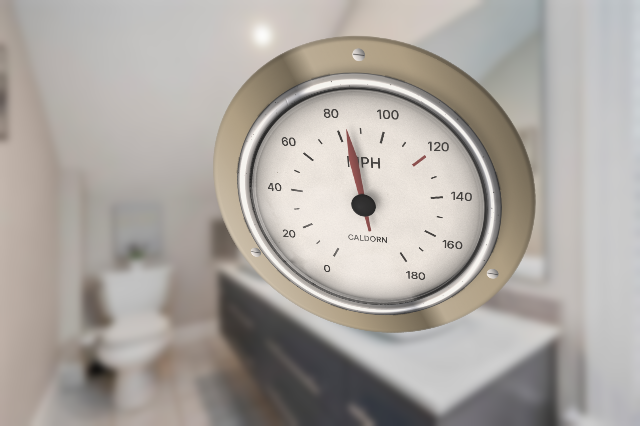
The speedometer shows 85 (mph)
